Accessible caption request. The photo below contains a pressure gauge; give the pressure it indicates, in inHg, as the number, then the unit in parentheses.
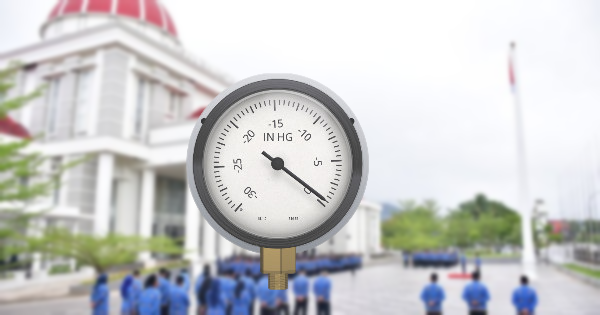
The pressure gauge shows -0.5 (inHg)
